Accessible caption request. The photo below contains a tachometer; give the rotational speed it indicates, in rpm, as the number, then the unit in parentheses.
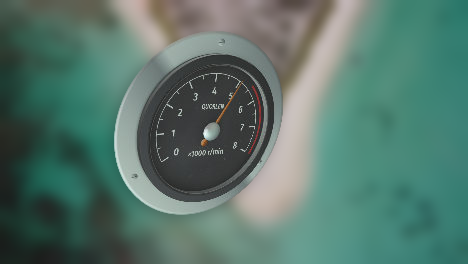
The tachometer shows 5000 (rpm)
